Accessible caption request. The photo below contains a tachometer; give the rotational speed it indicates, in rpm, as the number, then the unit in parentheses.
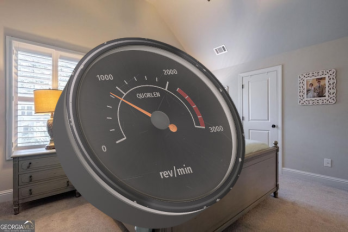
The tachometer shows 800 (rpm)
